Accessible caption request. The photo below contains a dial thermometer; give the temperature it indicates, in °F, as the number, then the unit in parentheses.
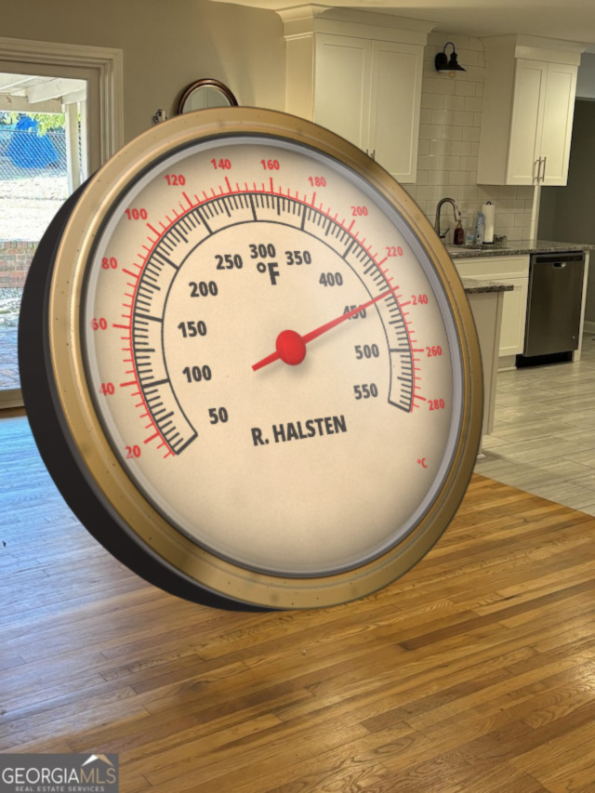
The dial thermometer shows 450 (°F)
